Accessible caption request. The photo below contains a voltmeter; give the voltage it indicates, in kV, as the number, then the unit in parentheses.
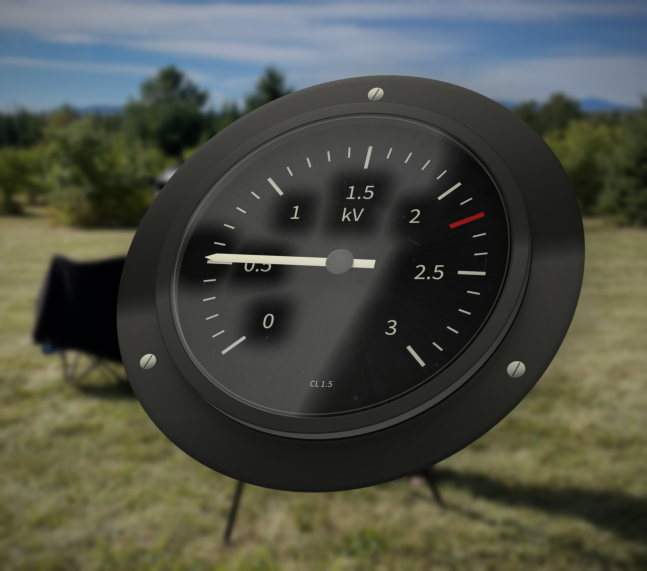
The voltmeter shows 0.5 (kV)
